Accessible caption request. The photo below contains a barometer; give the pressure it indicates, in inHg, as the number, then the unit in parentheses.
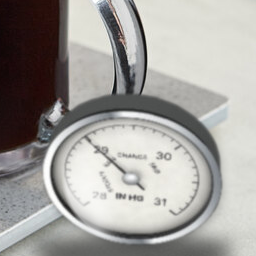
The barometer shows 29 (inHg)
